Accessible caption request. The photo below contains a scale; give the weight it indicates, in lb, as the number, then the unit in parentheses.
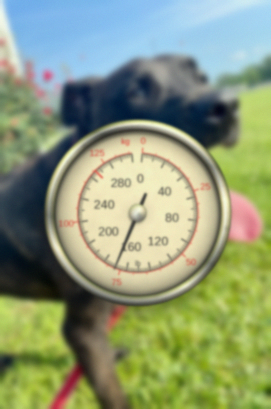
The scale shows 170 (lb)
